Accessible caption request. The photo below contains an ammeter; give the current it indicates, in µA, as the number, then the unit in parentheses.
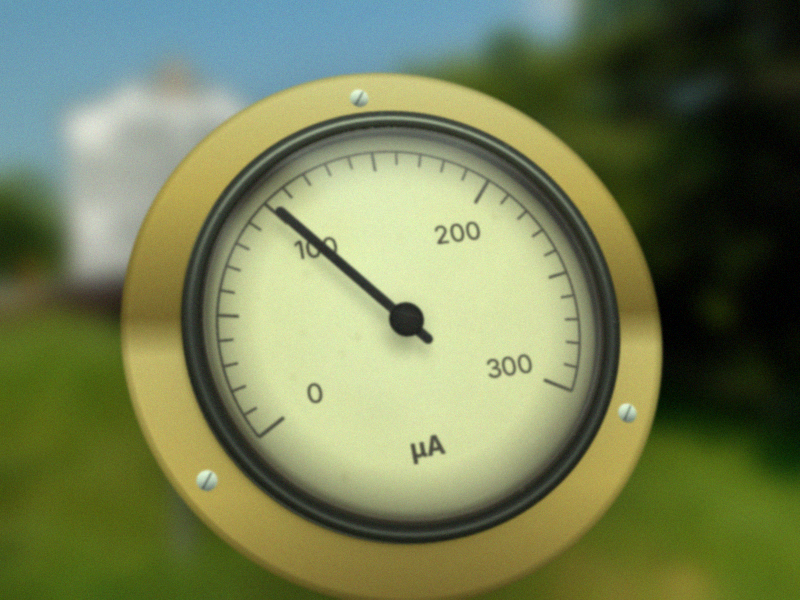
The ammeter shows 100 (µA)
